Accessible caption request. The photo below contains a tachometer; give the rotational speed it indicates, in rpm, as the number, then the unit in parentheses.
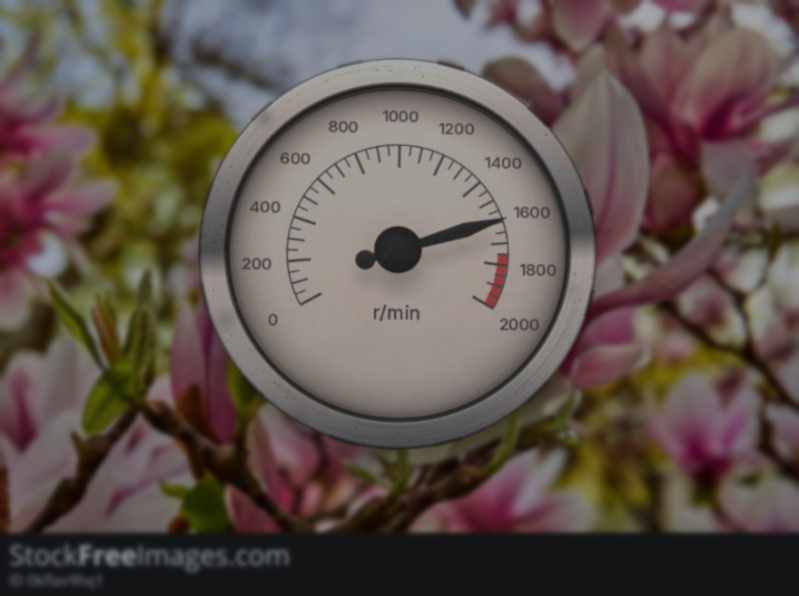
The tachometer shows 1600 (rpm)
